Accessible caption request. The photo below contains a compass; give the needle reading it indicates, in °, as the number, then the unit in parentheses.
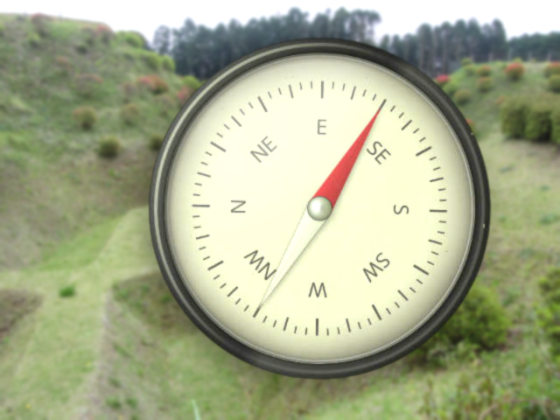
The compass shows 120 (°)
